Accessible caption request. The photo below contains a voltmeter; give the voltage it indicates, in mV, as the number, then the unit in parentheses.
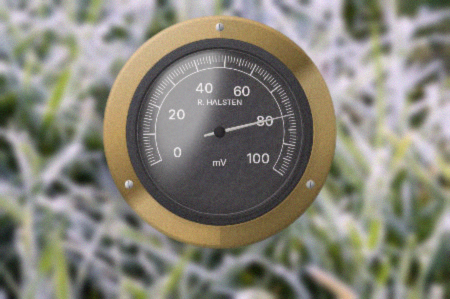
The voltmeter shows 80 (mV)
